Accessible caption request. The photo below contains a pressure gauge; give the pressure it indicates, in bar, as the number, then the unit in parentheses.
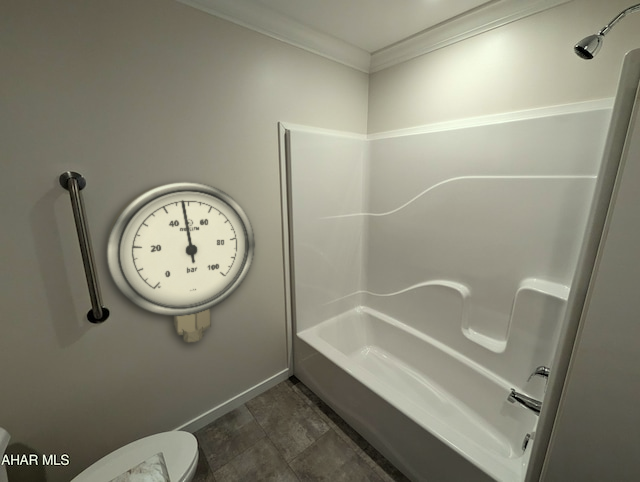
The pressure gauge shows 47.5 (bar)
